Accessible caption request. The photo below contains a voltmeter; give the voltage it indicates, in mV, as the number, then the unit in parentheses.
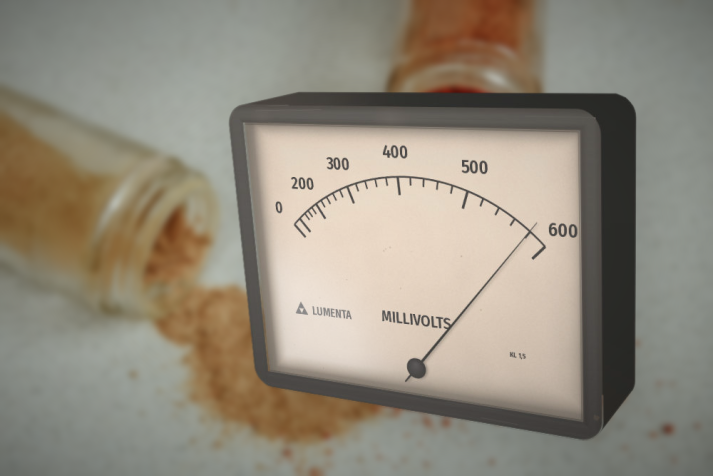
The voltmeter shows 580 (mV)
